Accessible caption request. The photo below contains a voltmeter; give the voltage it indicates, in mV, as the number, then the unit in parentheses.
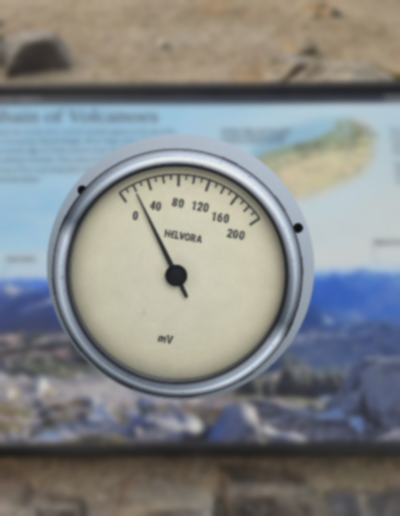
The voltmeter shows 20 (mV)
